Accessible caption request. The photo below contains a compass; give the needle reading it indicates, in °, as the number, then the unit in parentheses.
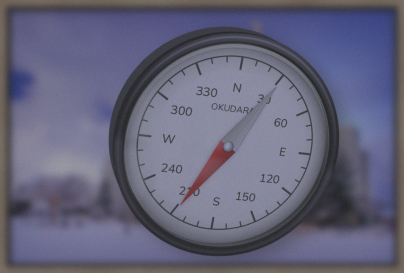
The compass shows 210 (°)
